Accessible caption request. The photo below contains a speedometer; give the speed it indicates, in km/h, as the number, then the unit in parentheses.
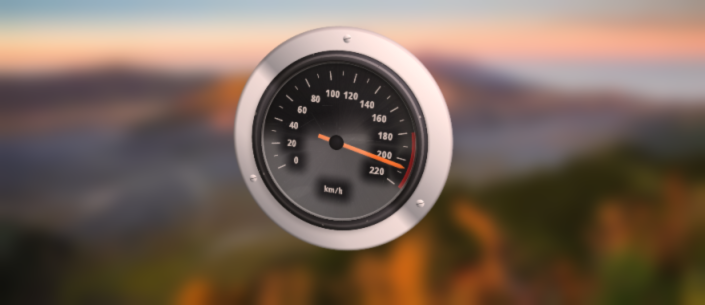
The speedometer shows 205 (km/h)
